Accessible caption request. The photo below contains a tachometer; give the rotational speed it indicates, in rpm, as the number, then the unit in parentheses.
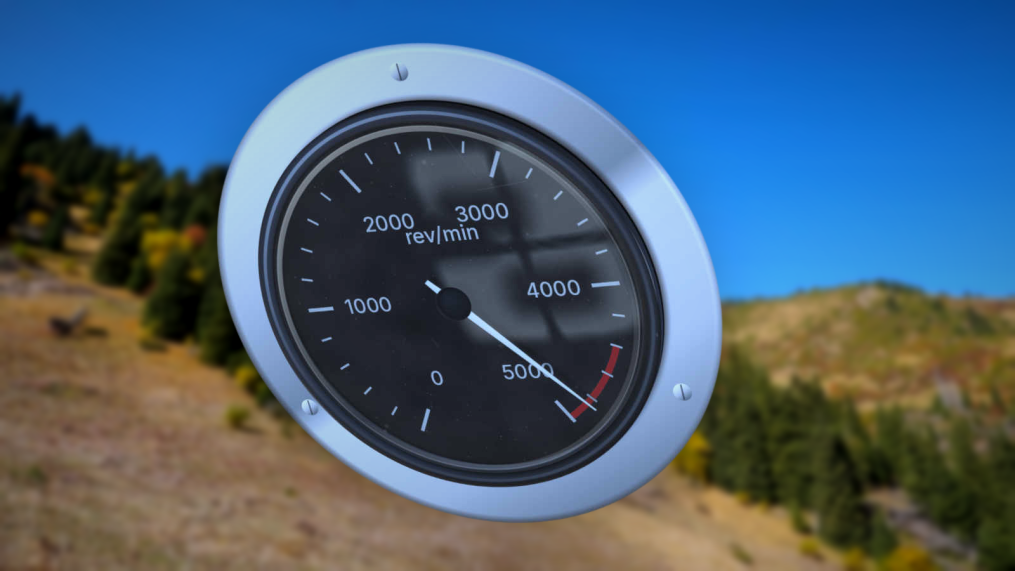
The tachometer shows 4800 (rpm)
